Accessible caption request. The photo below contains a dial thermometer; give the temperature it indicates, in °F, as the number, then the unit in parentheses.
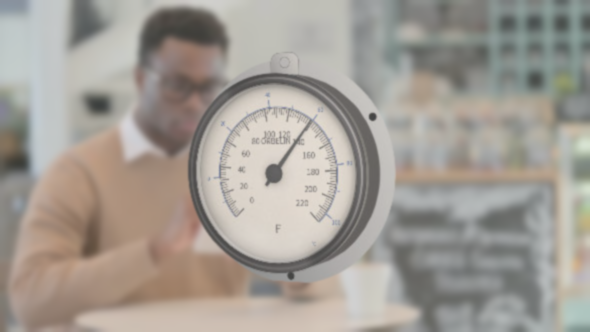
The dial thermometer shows 140 (°F)
